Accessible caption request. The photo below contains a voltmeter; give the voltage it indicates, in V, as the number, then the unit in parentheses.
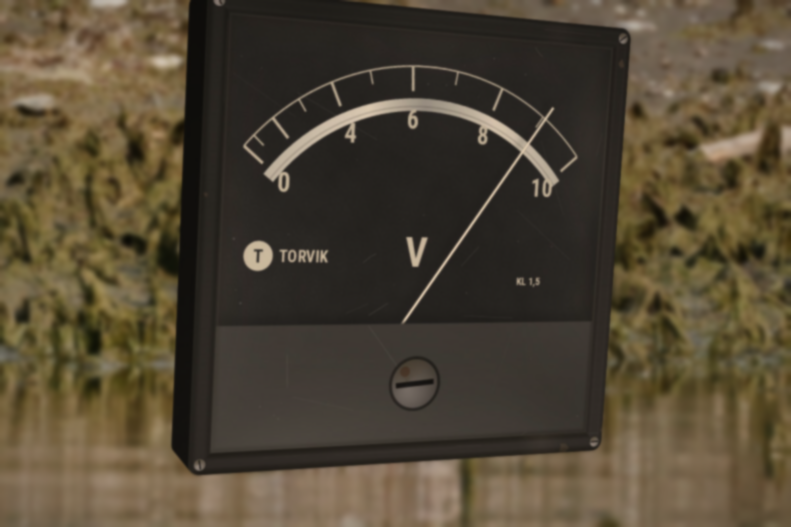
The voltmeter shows 9 (V)
